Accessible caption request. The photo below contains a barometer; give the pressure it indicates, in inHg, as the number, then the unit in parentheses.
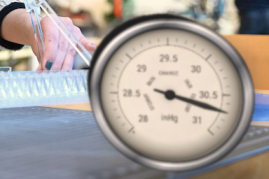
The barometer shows 30.7 (inHg)
